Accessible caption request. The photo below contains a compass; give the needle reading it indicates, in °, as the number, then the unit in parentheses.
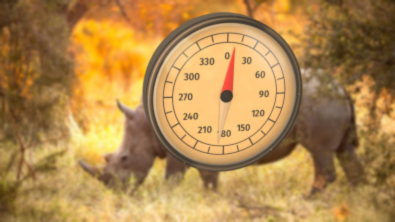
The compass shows 7.5 (°)
